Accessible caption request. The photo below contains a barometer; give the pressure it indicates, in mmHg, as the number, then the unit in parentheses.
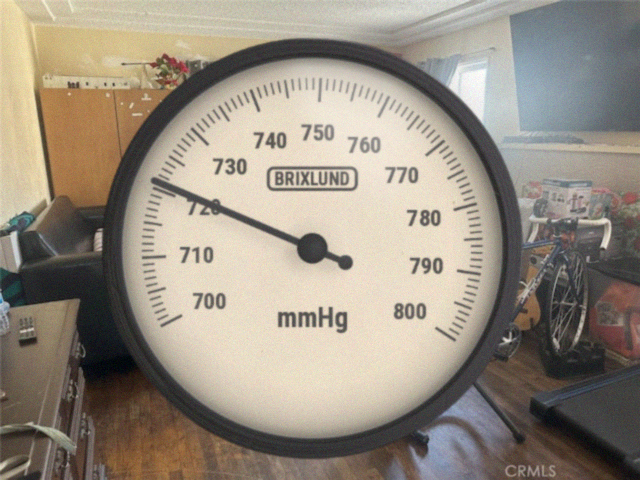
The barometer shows 721 (mmHg)
